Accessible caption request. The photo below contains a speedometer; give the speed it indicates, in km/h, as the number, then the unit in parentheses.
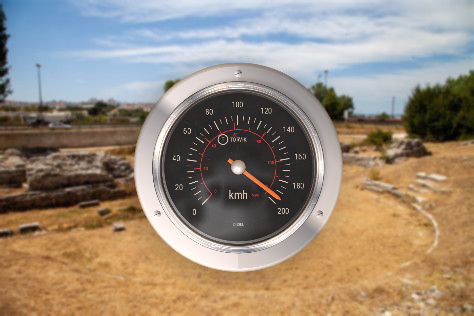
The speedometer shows 195 (km/h)
